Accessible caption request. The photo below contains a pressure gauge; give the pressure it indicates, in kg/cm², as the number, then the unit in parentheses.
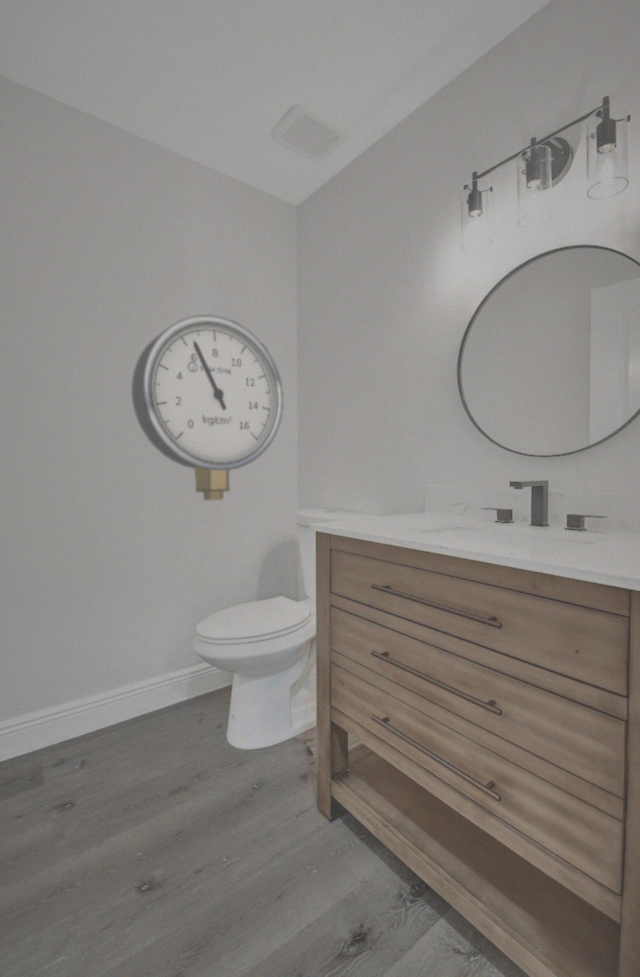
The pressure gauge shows 6.5 (kg/cm²)
